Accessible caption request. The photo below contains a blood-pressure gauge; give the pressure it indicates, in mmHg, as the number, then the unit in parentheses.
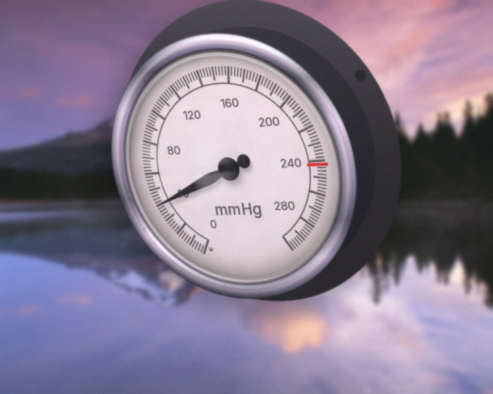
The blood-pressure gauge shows 40 (mmHg)
